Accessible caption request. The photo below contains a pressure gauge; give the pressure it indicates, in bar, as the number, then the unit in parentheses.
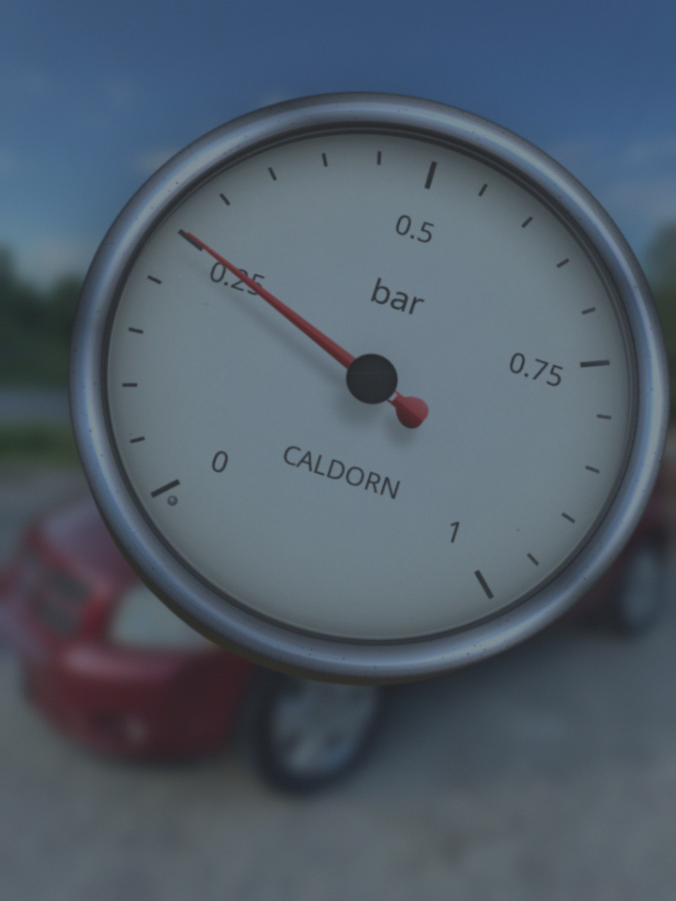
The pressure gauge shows 0.25 (bar)
